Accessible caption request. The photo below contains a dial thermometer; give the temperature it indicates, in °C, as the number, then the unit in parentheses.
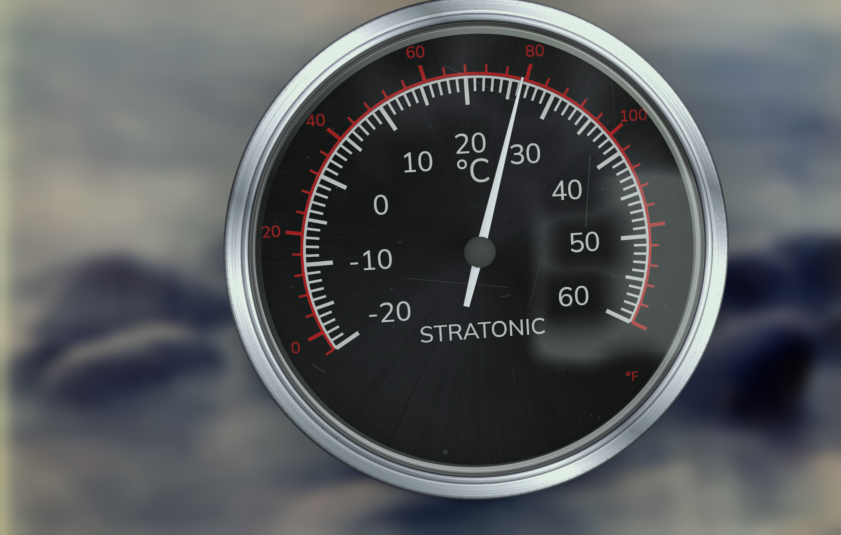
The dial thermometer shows 26 (°C)
